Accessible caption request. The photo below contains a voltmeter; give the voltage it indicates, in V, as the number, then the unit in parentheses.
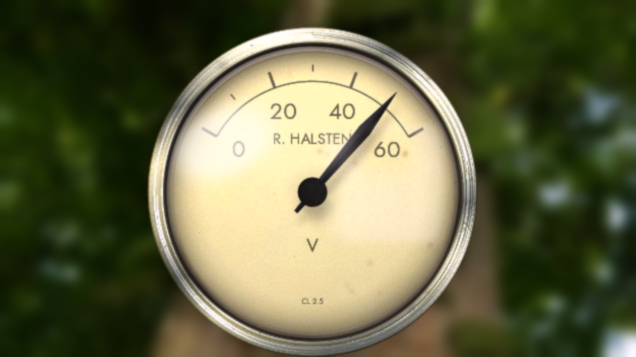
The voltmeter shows 50 (V)
